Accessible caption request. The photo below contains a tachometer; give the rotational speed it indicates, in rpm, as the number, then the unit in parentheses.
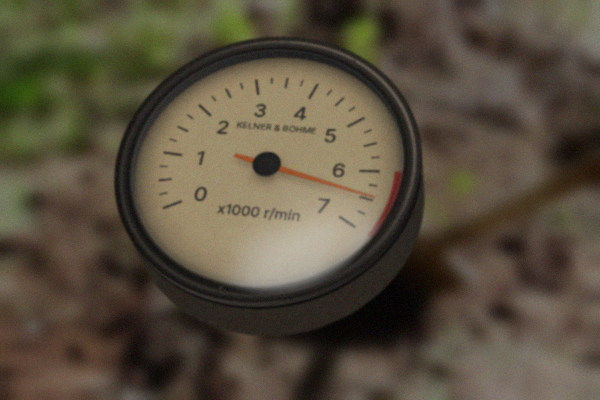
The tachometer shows 6500 (rpm)
